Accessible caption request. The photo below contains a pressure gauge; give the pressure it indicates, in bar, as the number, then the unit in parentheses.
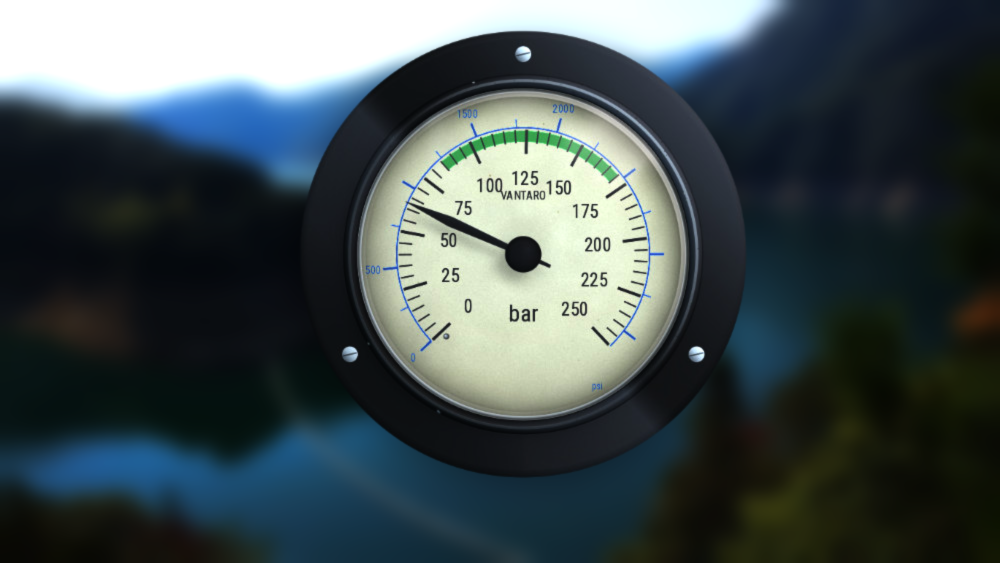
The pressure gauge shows 62.5 (bar)
